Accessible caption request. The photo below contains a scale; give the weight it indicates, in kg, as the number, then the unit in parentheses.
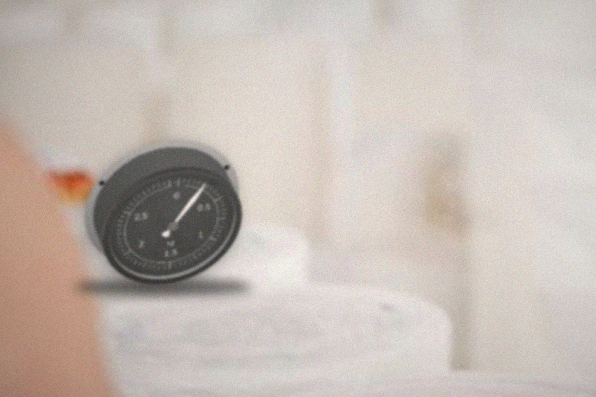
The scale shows 0.25 (kg)
